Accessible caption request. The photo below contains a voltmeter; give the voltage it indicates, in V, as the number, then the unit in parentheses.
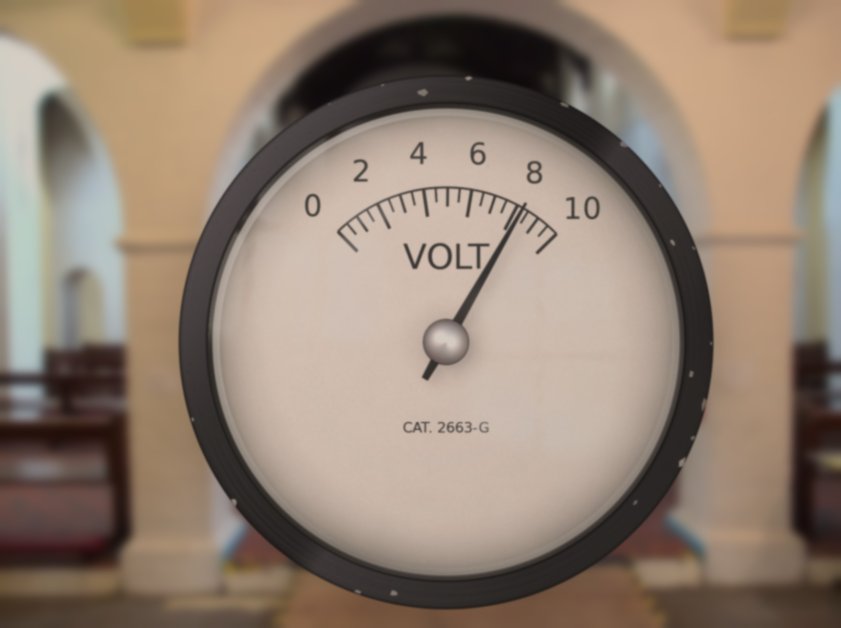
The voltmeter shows 8.25 (V)
